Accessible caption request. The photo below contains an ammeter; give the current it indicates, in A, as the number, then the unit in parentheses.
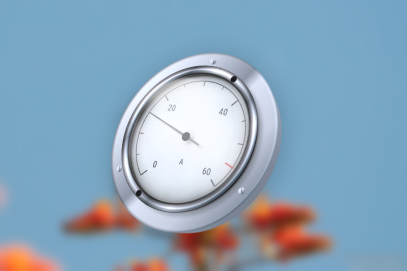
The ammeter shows 15 (A)
